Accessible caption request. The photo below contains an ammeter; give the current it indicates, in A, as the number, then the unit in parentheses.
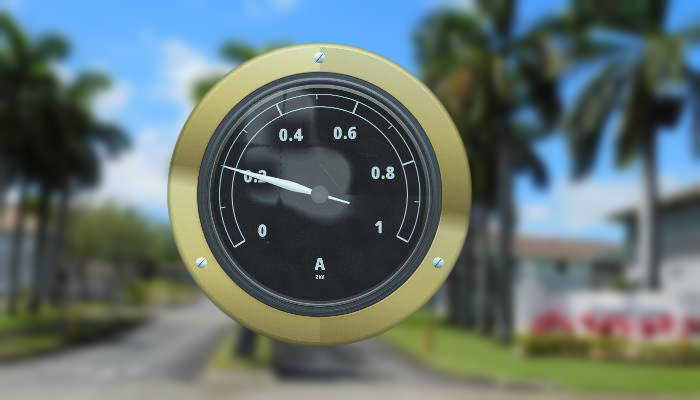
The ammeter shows 0.2 (A)
